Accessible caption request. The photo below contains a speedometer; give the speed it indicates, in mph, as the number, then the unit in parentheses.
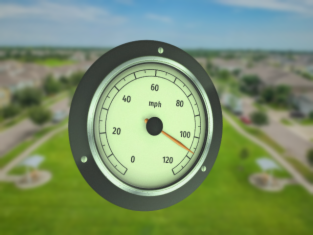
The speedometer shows 107.5 (mph)
